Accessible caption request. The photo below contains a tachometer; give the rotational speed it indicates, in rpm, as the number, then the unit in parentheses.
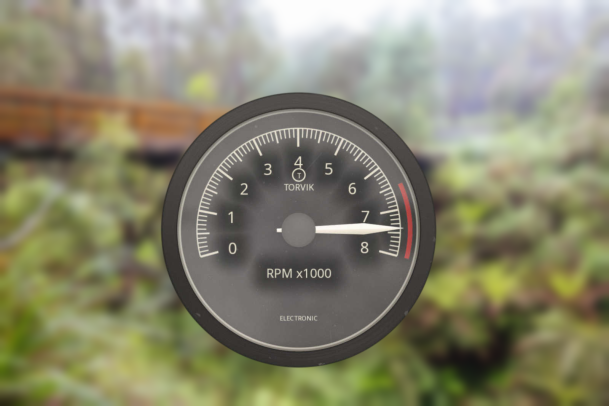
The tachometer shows 7400 (rpm)
